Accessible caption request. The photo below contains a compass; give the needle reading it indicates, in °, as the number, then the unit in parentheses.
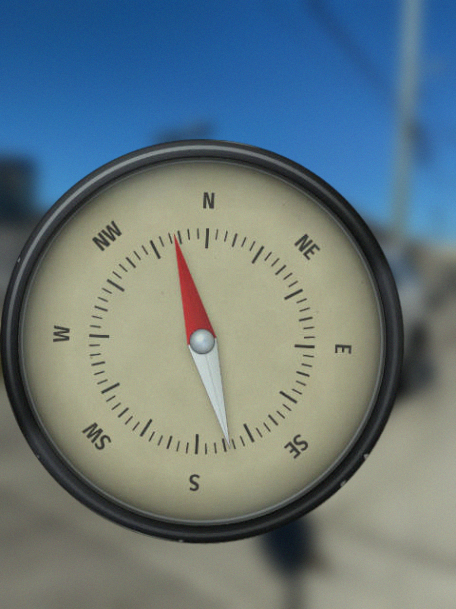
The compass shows 342.5 (°)
